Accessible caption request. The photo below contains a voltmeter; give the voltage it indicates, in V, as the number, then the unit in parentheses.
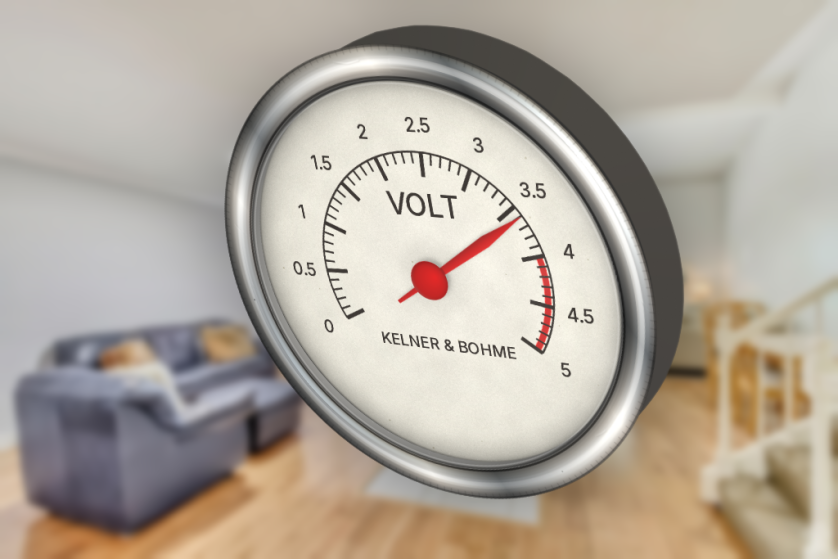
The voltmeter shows 3.6 (V)
